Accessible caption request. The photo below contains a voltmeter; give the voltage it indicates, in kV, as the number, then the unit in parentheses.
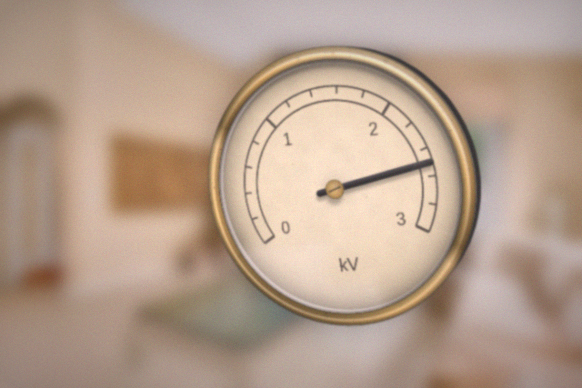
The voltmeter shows 2.5 (kV)
